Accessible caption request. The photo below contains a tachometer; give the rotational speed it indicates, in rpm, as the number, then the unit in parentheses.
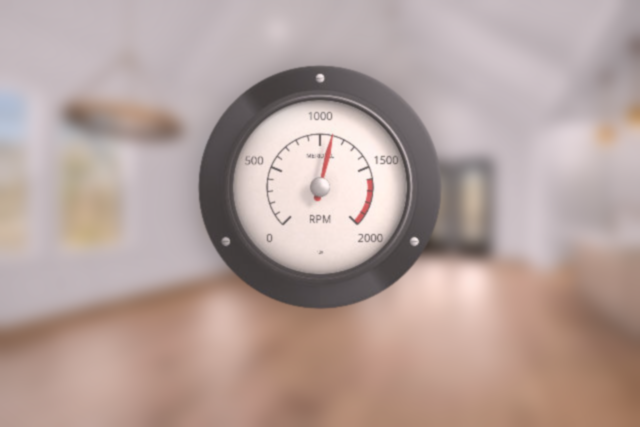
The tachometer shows 1100 (rpm)
